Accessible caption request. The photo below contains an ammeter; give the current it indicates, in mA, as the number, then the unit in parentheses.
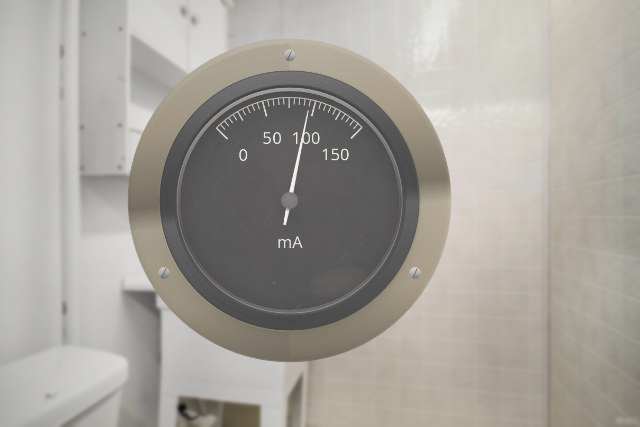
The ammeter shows 95 (mA)
